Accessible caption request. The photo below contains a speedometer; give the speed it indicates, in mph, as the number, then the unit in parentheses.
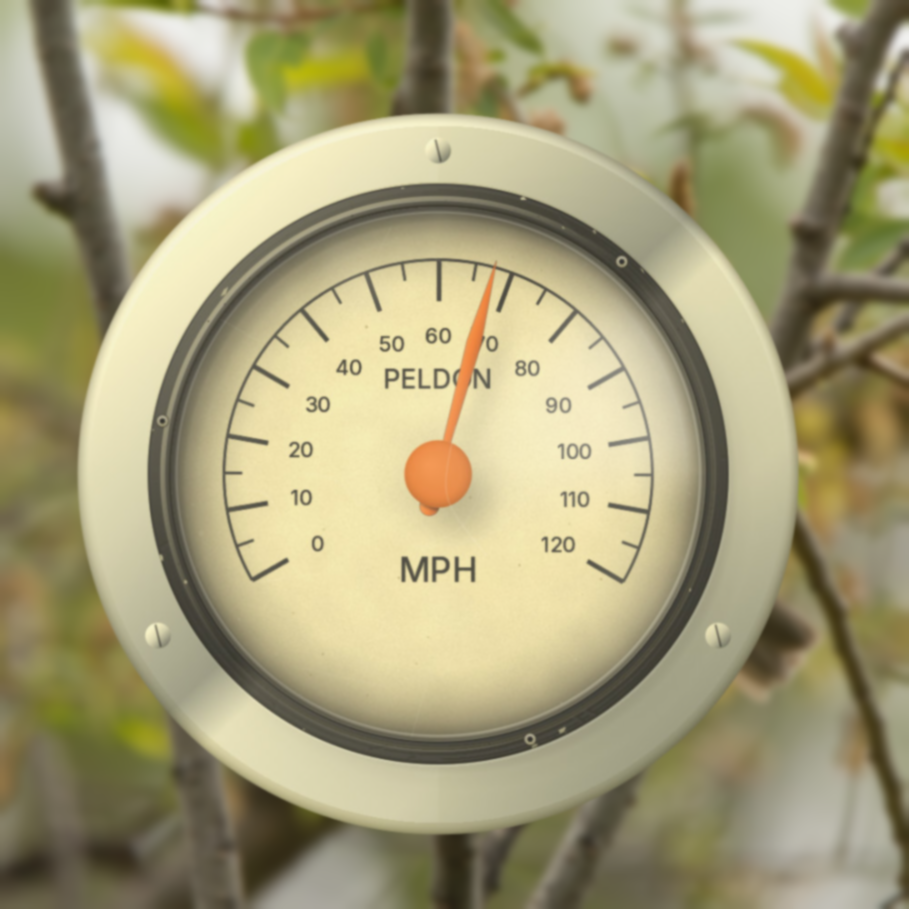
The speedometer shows 67.5 (mph)
